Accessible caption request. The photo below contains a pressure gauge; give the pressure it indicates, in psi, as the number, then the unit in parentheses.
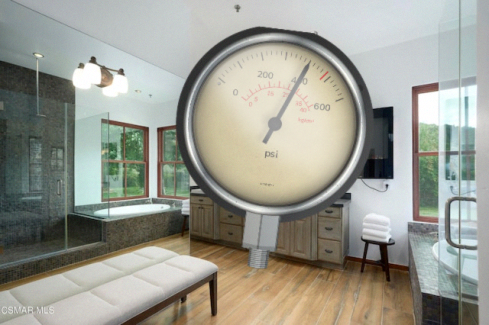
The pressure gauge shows 400 (psi)
